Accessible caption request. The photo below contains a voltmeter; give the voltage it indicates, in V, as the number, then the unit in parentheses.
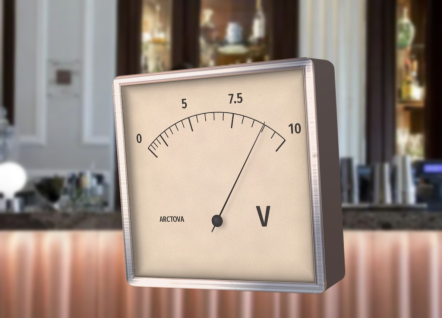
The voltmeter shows 9 (V)
